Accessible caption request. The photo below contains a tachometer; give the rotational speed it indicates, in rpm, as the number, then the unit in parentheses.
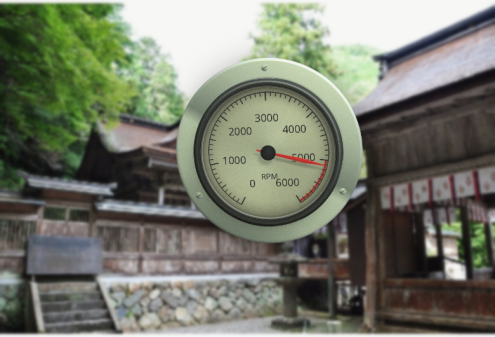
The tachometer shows 5100 (rpm)
